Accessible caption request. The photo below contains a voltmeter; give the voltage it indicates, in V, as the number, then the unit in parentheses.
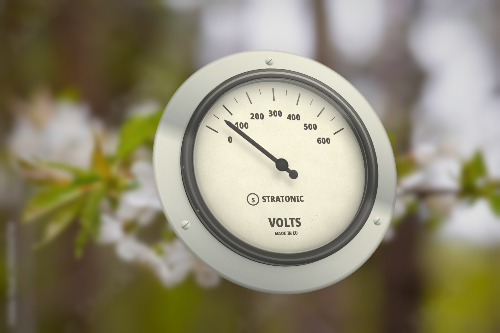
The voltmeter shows 50 (V)
